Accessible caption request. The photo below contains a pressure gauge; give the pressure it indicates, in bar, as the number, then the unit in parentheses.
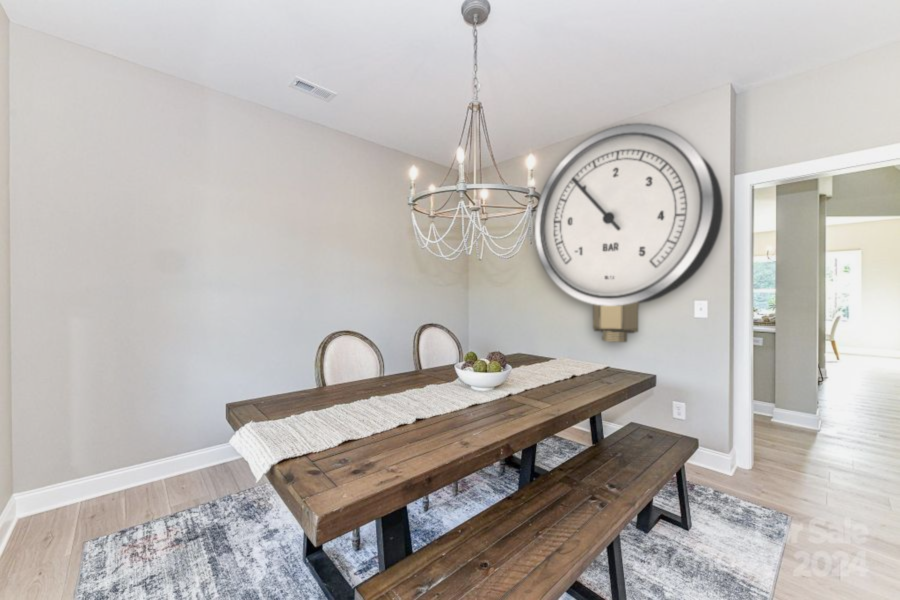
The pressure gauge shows 1 (bar)
